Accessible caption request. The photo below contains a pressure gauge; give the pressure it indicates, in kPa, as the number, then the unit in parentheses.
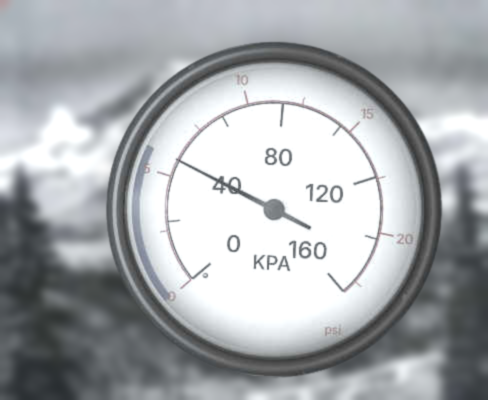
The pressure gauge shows 40 (kPa)
